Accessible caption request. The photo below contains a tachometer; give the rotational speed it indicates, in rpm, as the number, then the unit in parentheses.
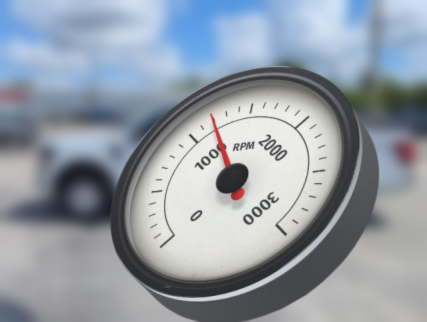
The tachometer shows 1200 (rpm)
